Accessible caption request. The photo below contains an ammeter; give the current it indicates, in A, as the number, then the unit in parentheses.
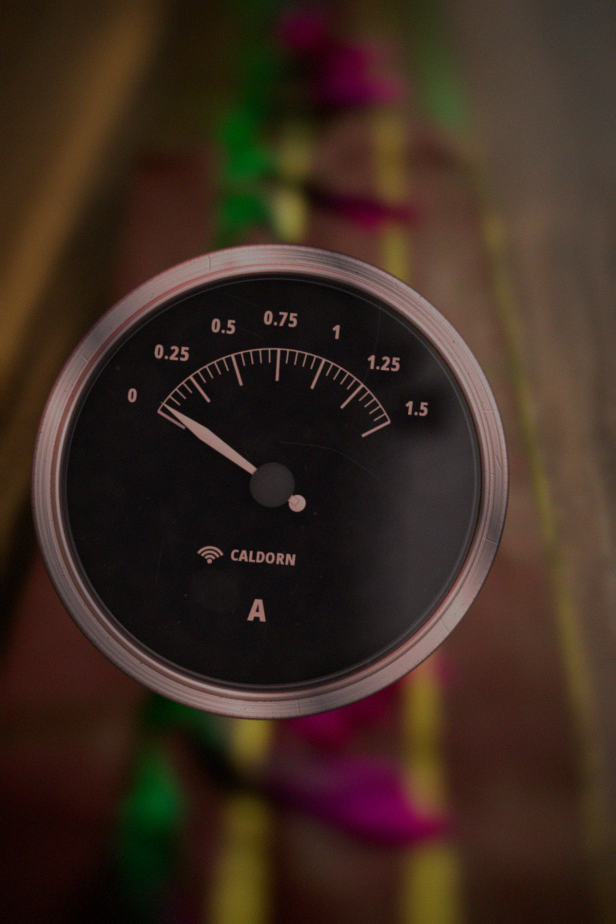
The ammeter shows 0.05 (A)
